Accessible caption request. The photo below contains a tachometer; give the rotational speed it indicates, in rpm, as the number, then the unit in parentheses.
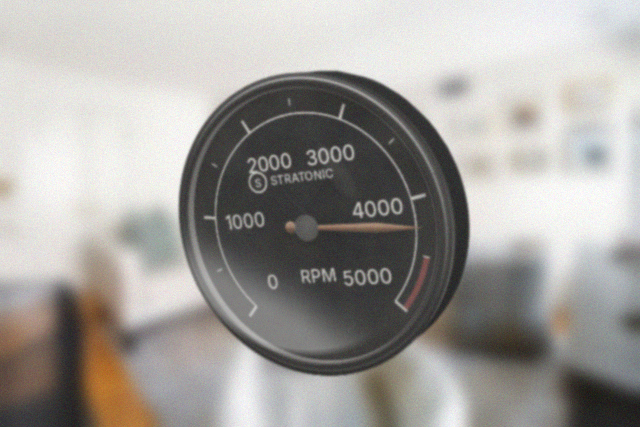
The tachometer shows 4250 (rpm)
